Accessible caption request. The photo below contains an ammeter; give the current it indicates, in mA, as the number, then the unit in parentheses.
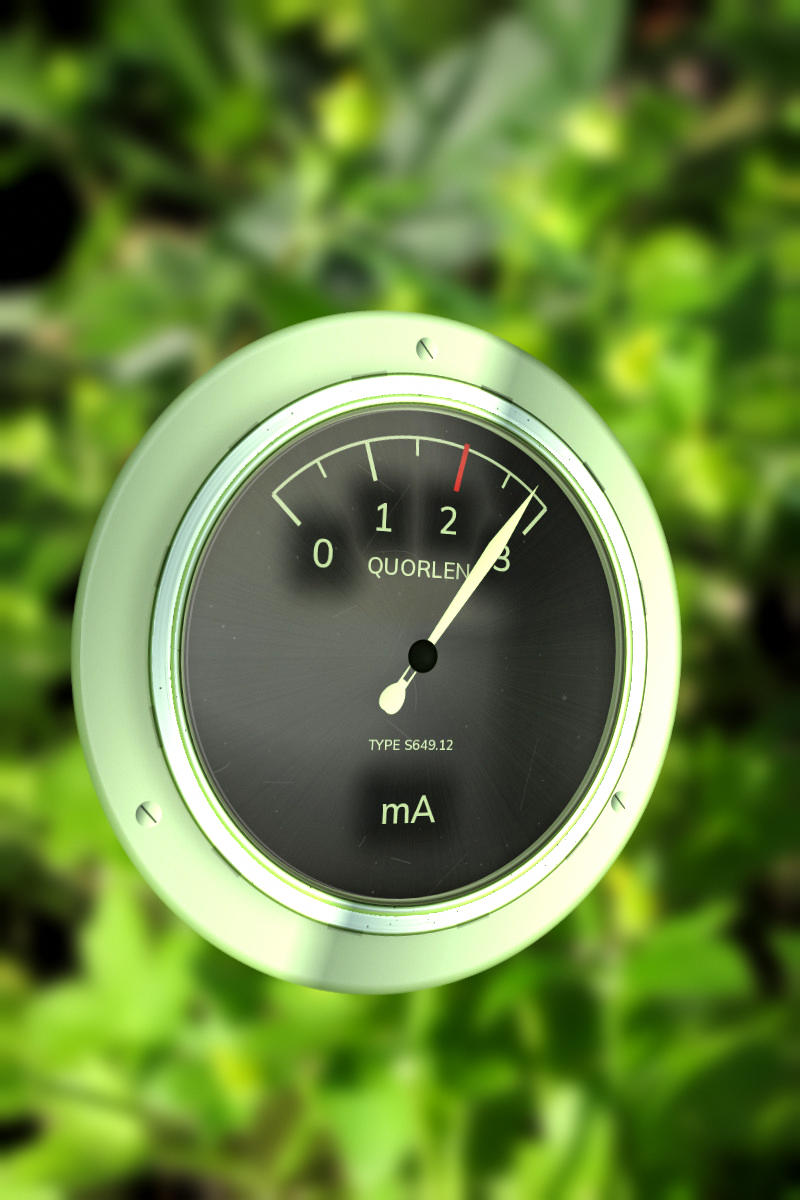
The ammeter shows 2.75 (mA)
